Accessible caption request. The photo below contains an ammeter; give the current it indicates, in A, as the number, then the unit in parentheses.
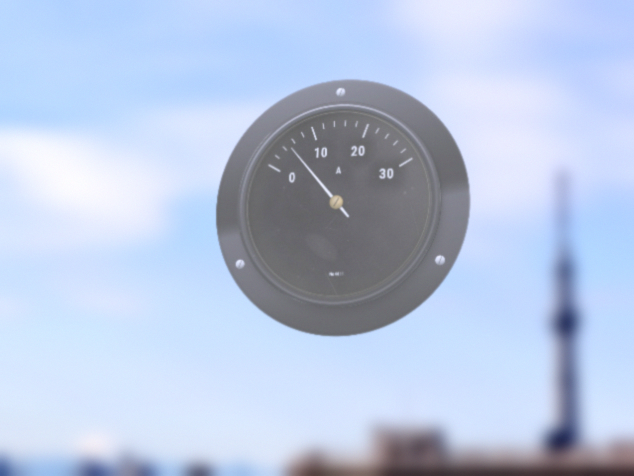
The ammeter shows 5 (A)
